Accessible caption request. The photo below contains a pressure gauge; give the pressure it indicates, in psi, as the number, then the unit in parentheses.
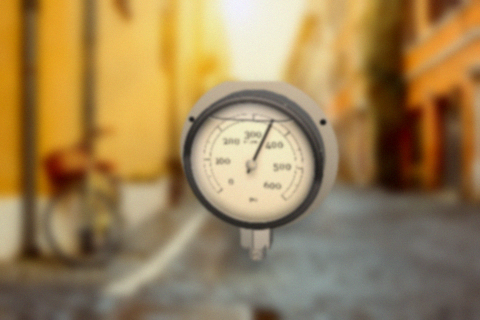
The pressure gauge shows 350 (psi)
